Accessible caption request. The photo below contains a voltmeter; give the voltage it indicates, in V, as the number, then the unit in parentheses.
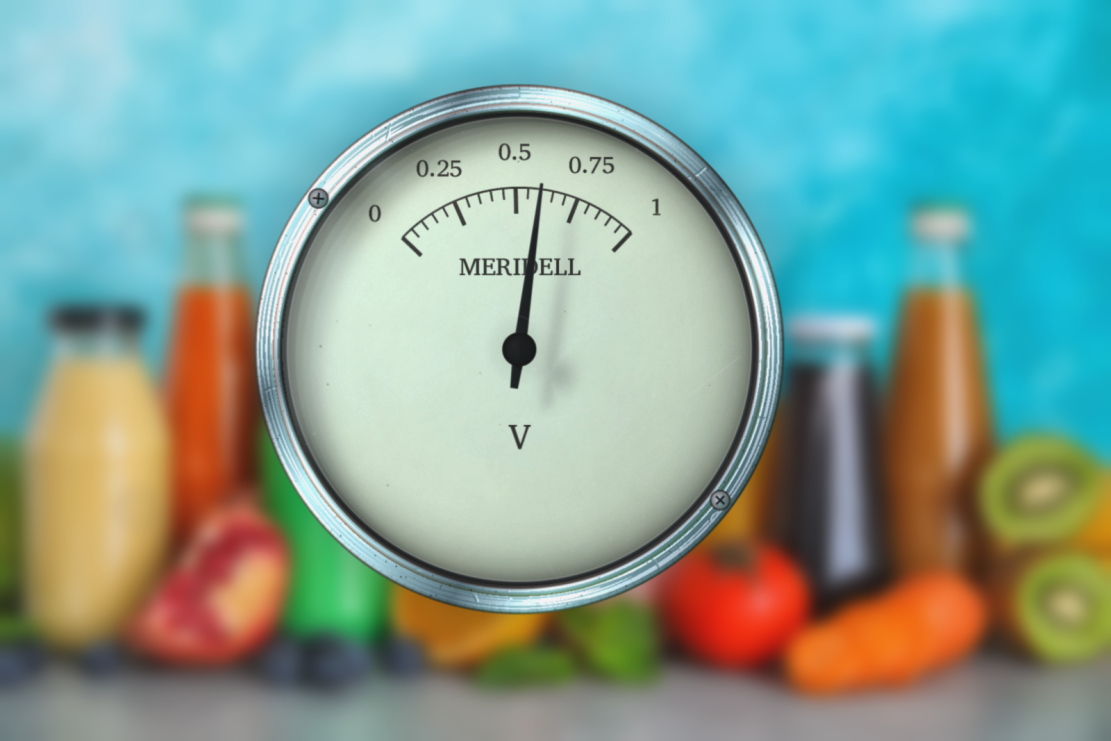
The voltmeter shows 0.6 (V)
